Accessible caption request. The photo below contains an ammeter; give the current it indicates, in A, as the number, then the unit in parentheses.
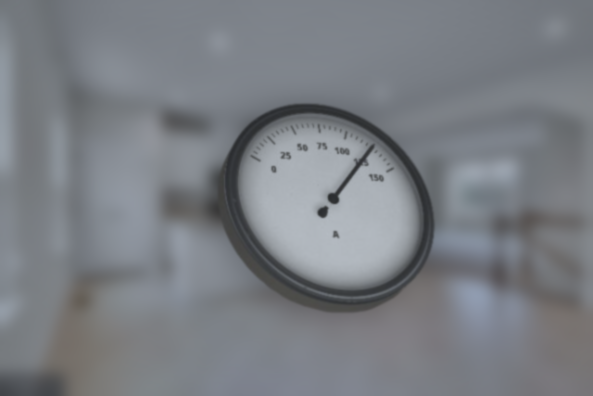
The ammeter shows 125 (A)
